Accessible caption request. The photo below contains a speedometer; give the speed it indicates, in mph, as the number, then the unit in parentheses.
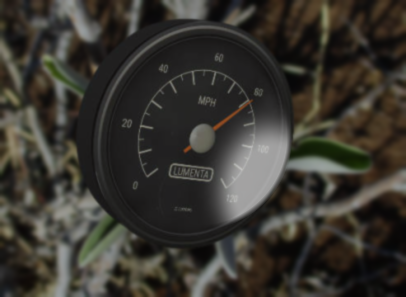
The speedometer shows 80 (mph)
